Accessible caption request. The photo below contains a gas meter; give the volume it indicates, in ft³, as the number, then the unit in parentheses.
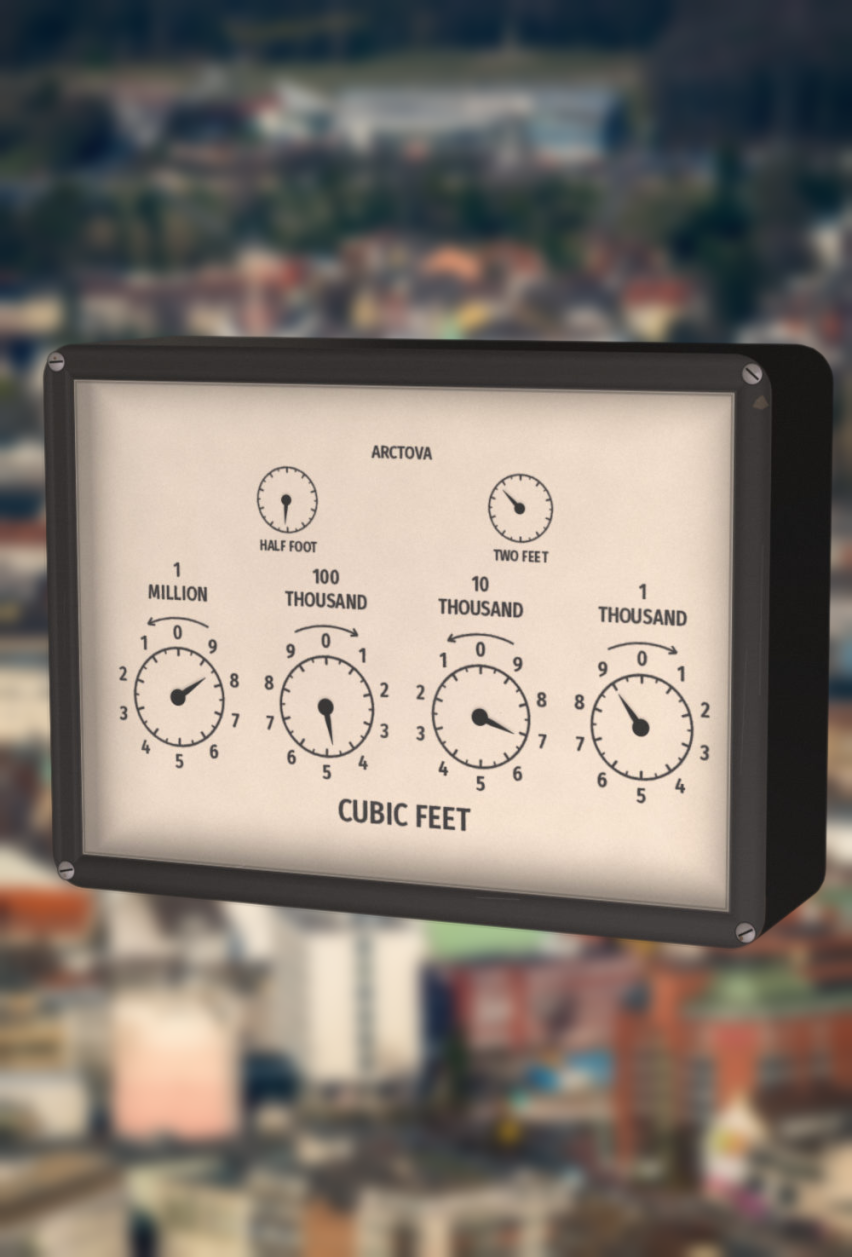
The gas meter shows 846900 (ft³)
